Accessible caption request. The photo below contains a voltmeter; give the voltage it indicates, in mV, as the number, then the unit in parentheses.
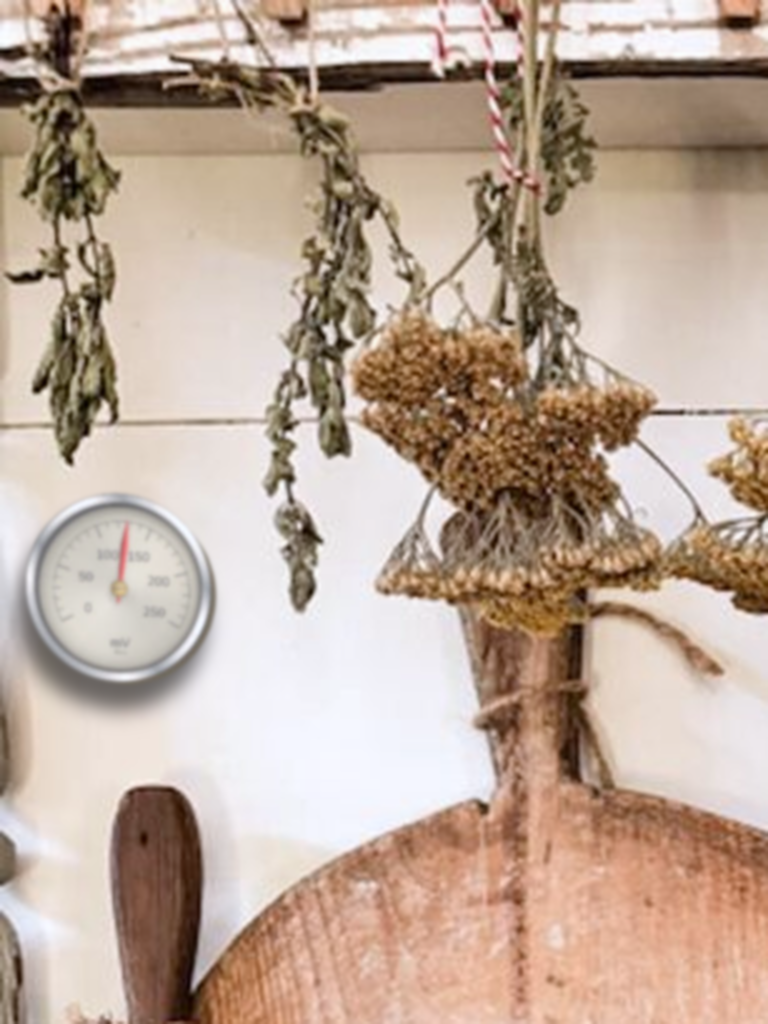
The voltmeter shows 130 (mV)
